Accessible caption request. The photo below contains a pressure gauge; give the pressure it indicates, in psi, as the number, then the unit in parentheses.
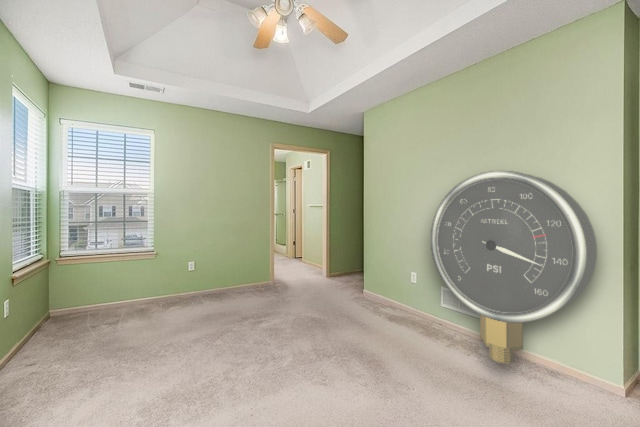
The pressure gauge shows 145 (psi)
